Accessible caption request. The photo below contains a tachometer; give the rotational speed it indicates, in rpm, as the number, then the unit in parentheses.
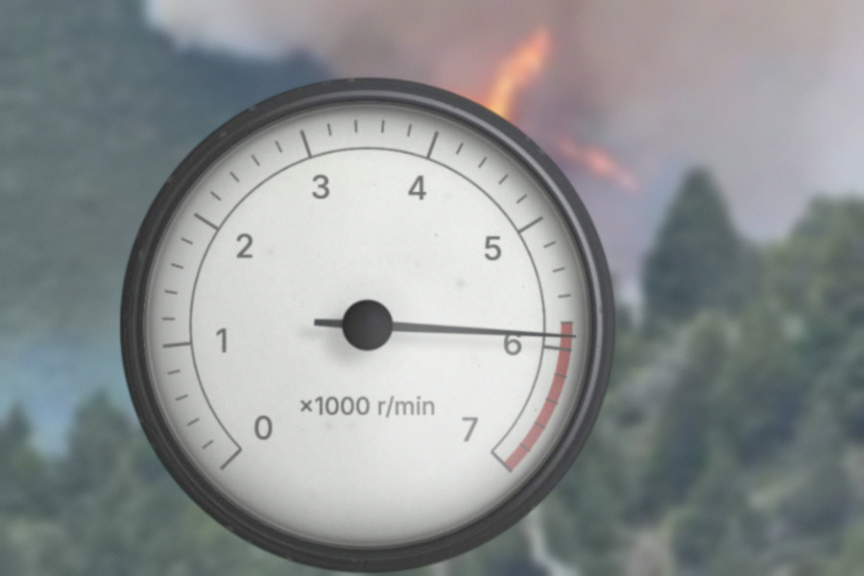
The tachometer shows 5900 (rpm)
